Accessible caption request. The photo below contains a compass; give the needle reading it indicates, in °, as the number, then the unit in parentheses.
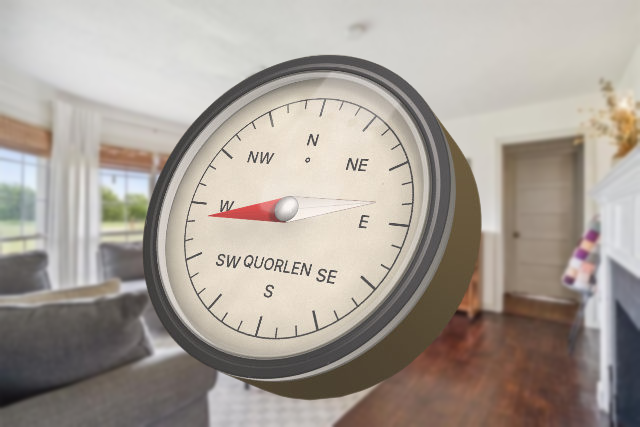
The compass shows 260 (°)
